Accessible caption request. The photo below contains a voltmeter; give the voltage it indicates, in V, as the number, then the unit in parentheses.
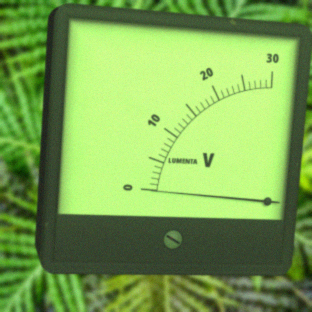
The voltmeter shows 0 (V)
